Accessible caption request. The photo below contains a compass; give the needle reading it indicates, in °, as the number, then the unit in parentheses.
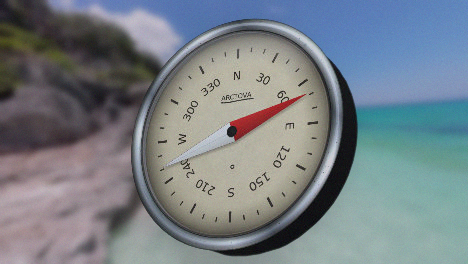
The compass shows 70 (°)
